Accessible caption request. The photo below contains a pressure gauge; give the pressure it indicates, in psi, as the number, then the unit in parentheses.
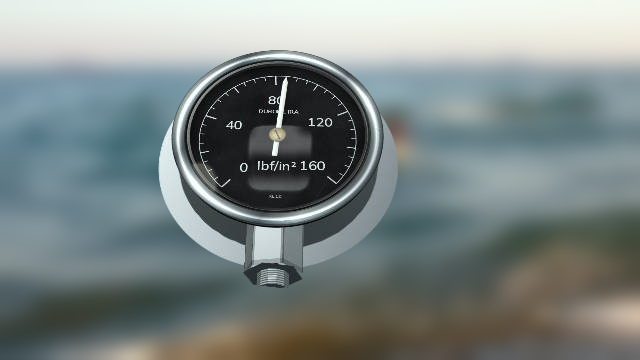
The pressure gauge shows 85 (psi)
